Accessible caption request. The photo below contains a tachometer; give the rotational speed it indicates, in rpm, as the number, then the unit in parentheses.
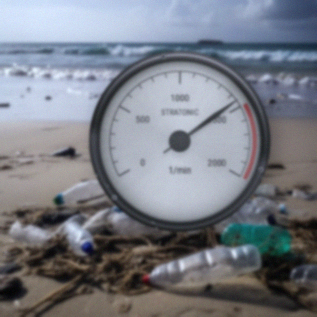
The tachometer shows 1450 (rpm)
